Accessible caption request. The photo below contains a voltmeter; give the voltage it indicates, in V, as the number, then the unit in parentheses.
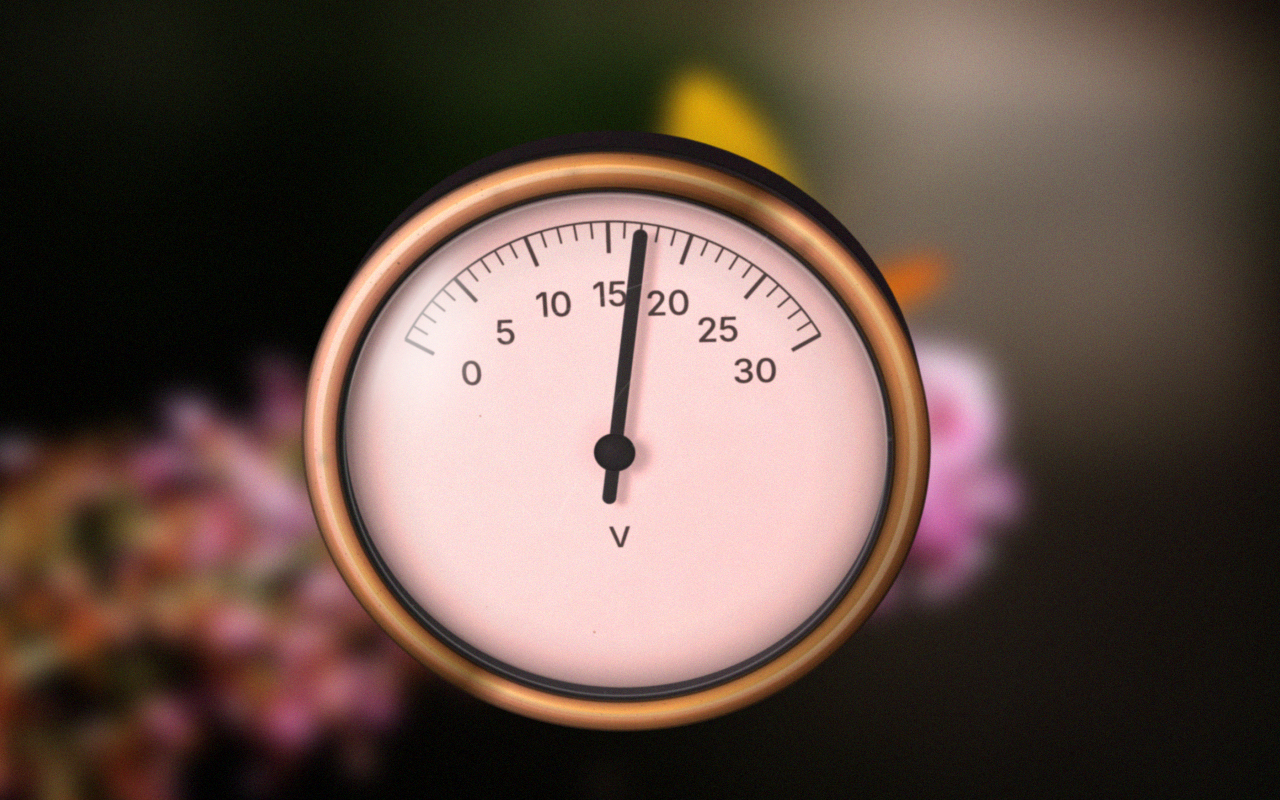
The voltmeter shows 17 (V)
